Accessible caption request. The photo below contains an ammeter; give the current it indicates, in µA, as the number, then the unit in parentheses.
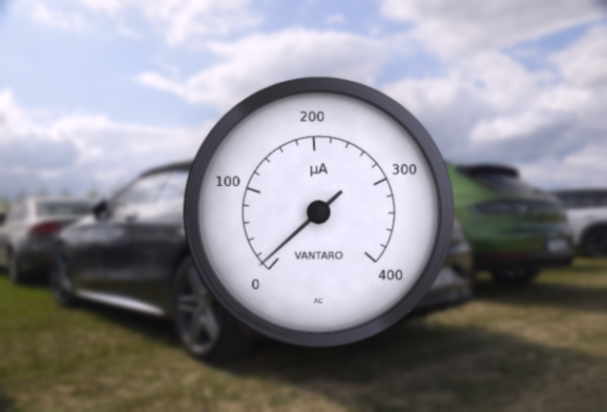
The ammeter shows 10 (µA)
